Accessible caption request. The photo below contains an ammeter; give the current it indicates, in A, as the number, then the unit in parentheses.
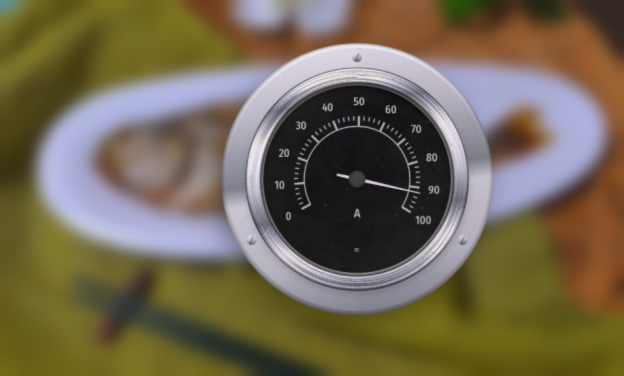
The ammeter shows 92 (A)
